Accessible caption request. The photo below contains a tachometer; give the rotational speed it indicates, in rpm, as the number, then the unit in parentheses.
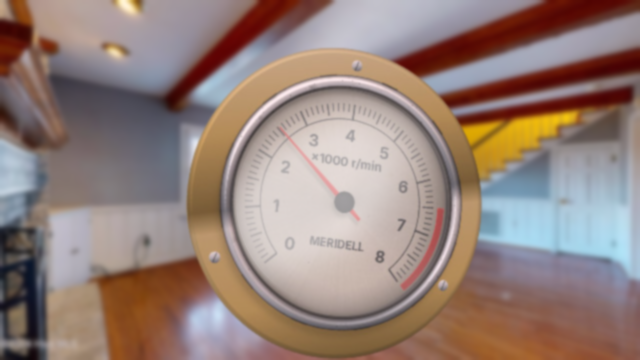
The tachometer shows 2500 (rpm)
